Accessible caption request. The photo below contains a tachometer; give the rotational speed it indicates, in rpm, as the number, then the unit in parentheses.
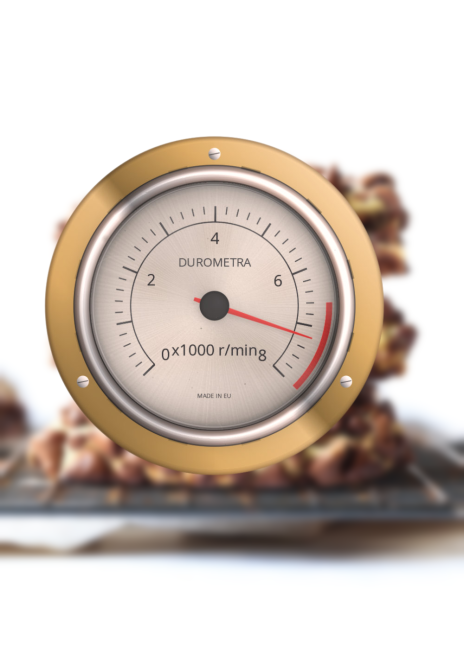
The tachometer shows 7200 (rpm)
